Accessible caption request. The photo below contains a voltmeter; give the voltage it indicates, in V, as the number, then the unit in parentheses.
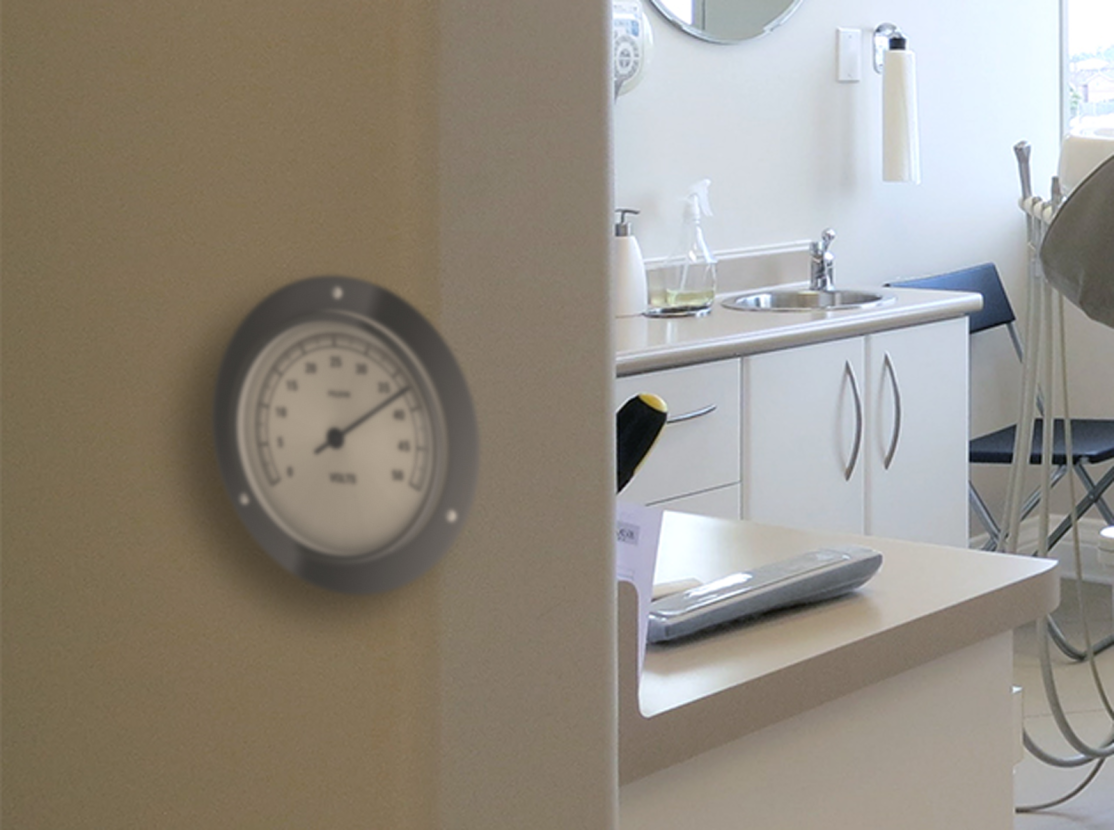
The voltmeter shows 37.5 (V)
